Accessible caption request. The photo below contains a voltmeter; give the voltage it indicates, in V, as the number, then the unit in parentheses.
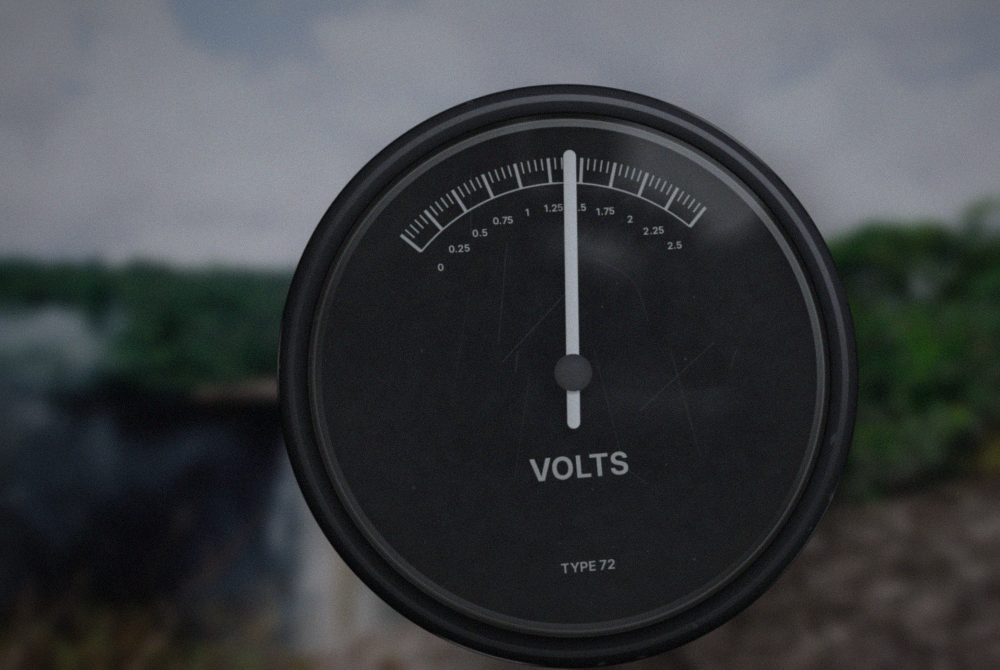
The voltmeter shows 1.4 (V)
